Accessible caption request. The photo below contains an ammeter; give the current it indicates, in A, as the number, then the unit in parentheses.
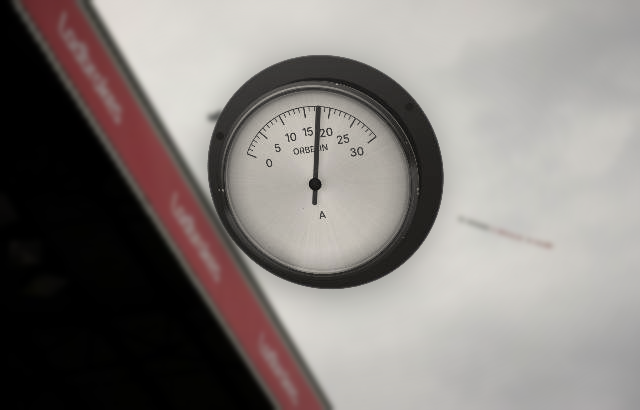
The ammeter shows 18 (A)
